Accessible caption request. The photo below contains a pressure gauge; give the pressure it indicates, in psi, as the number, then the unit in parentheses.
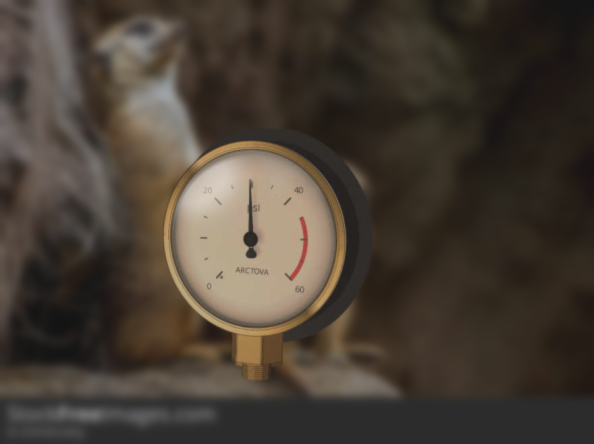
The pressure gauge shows 30 (psi)
